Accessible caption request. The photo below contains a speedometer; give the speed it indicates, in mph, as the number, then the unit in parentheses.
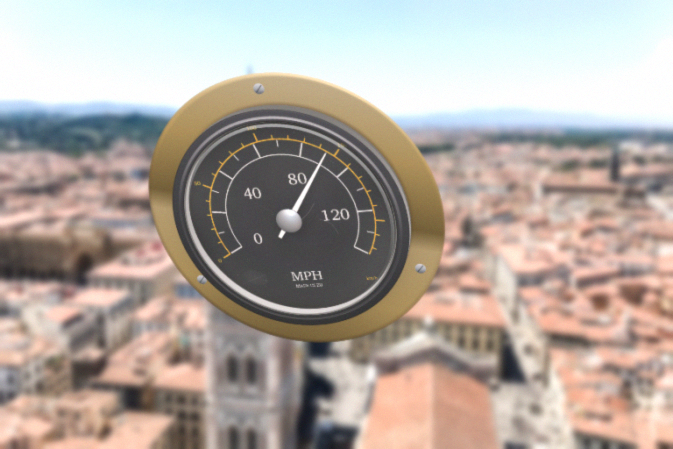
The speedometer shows 90 (mph)
